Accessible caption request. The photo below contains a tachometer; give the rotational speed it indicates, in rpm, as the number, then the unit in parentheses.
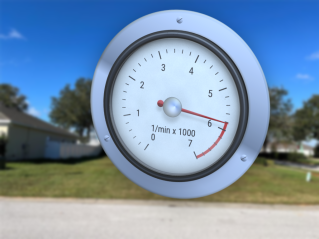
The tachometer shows 5800 (rpm)
